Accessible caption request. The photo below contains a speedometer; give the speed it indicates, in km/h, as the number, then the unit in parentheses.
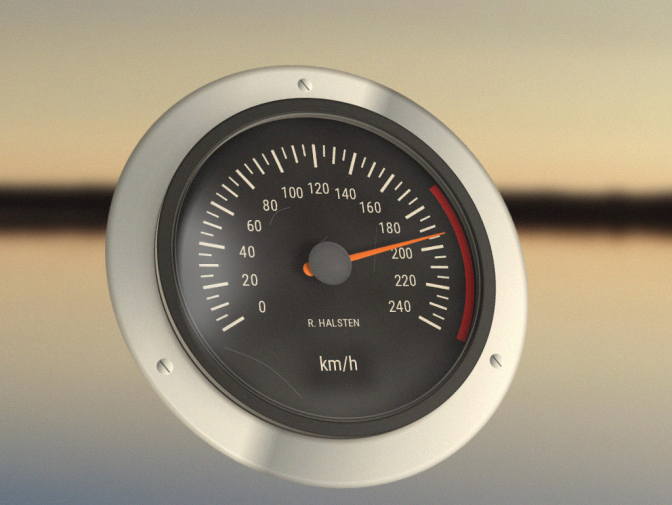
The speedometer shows 195 (km/h)
